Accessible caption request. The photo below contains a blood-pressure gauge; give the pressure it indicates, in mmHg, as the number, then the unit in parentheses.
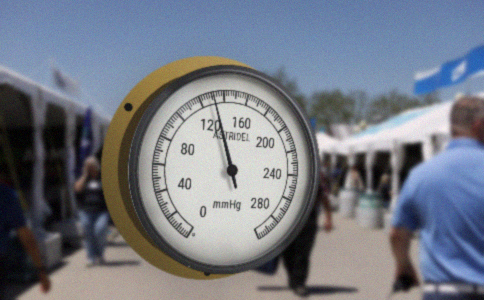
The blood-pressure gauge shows 130 (mmHg)
